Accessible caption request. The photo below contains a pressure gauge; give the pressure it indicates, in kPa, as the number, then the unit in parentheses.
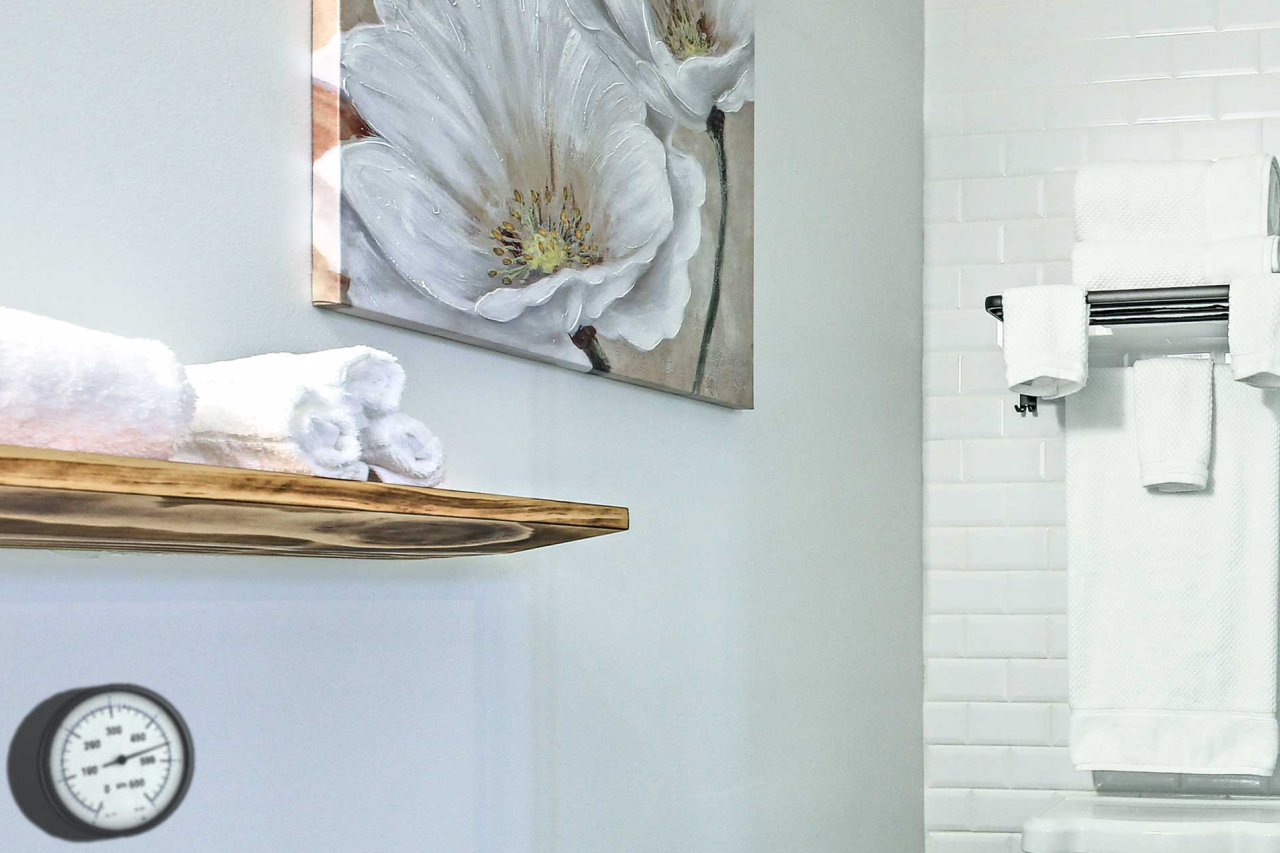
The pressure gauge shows 460 (kPa)
